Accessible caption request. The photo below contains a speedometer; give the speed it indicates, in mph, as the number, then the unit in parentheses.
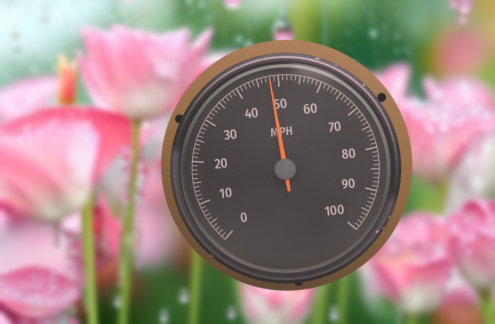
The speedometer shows 48 (mph)
